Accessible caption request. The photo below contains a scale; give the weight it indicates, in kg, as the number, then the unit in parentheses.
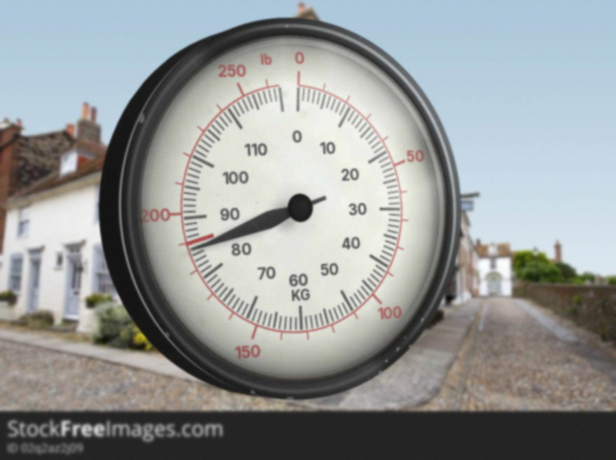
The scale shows 85 (kg)
